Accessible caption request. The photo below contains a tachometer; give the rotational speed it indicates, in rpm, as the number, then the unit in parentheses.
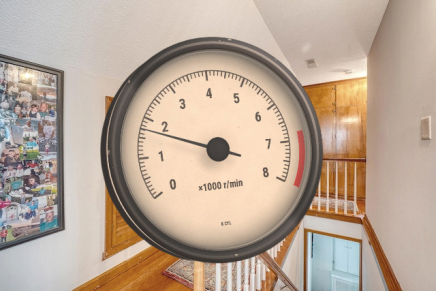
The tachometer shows 1700 (rpm)
